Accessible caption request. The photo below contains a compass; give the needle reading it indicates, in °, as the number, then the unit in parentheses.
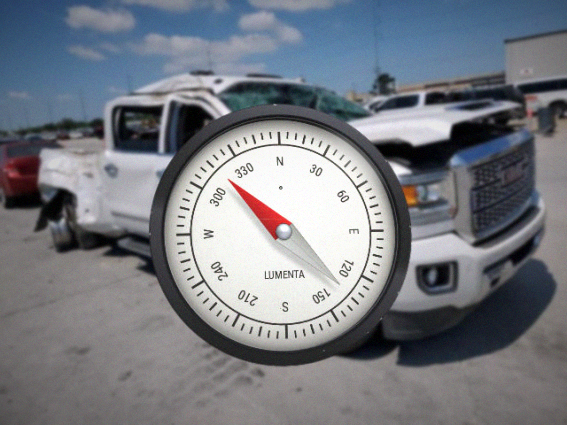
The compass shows 315 (°)
